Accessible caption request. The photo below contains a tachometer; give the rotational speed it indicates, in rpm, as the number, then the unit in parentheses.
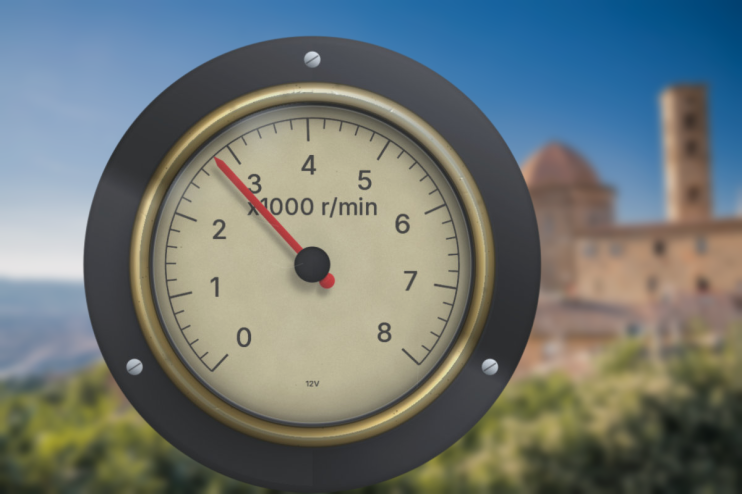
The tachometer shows 2800 (rpm)
